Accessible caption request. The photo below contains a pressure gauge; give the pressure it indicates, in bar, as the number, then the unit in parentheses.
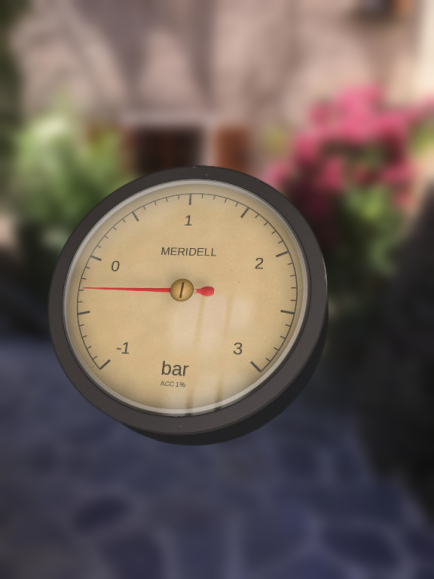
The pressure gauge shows -0.3 (bar)
